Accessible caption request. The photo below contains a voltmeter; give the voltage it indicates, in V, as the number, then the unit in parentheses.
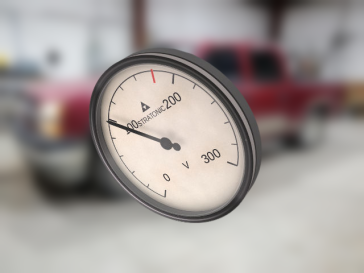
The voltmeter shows 100 (V)
